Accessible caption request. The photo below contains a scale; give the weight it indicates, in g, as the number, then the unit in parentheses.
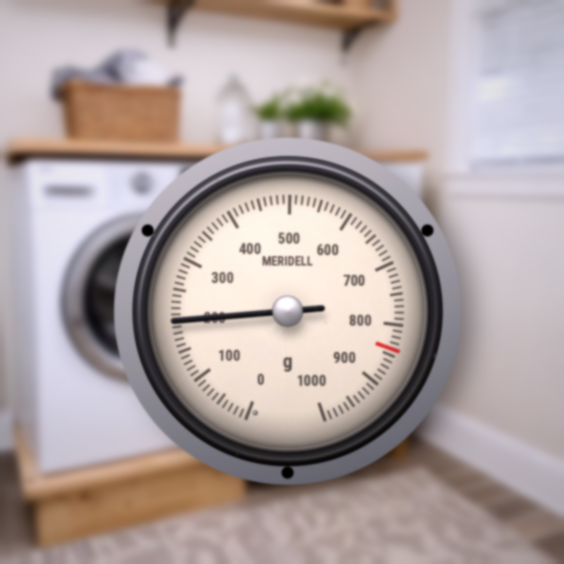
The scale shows 200 (g)
